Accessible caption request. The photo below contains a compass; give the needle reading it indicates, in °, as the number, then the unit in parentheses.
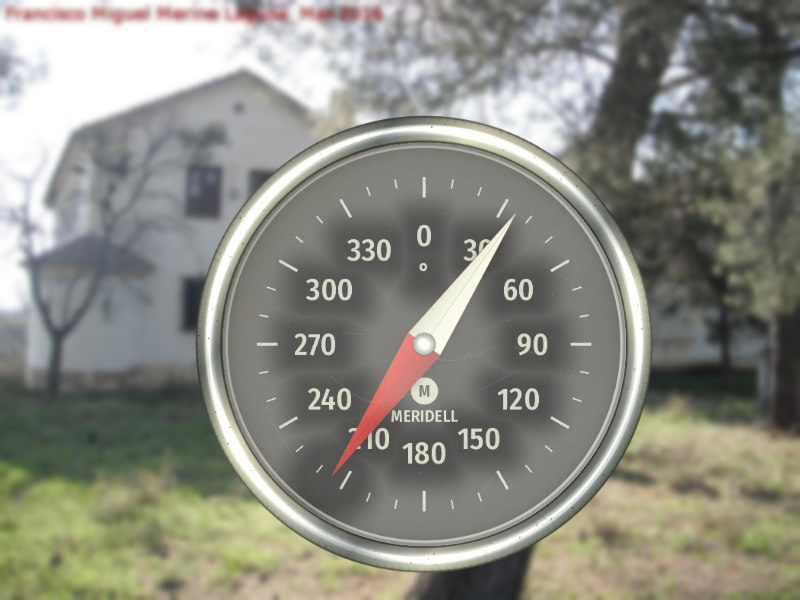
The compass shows 215 (°)
